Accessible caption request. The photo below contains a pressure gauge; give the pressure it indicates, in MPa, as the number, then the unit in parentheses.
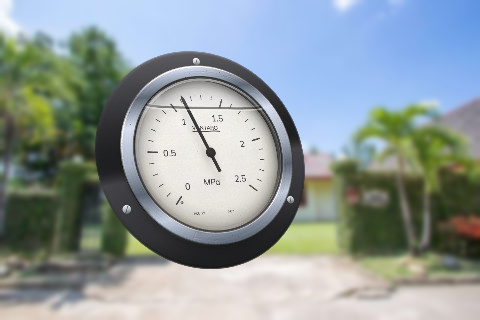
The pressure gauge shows 1.1 (MPa)
